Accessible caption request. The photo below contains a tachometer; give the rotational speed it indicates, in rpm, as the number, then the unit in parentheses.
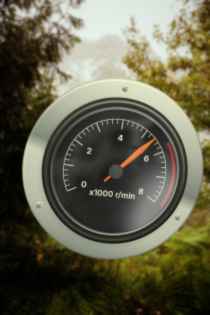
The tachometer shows 5400 (rpm)
